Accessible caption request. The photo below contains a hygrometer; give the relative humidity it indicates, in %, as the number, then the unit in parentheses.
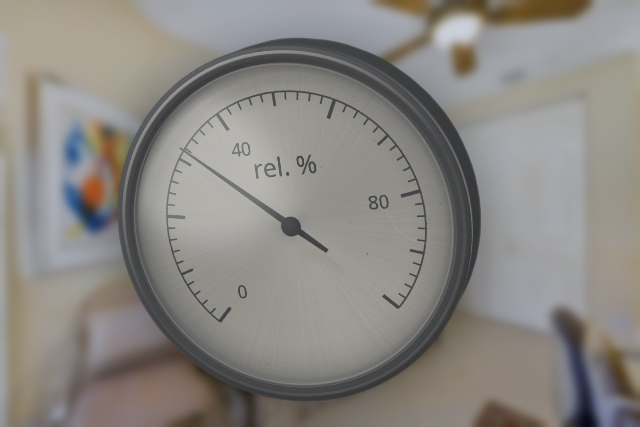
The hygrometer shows 32 (%)
